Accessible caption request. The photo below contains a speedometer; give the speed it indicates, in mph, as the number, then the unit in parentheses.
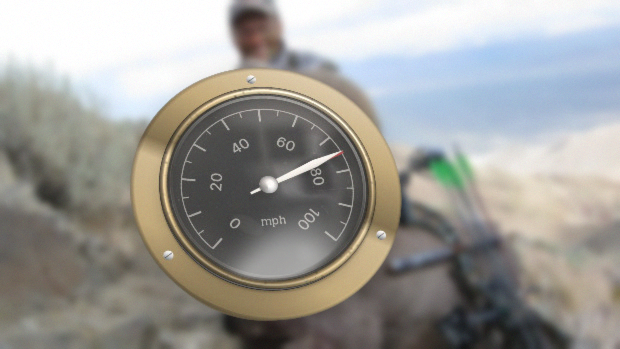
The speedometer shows 75 (mph)
